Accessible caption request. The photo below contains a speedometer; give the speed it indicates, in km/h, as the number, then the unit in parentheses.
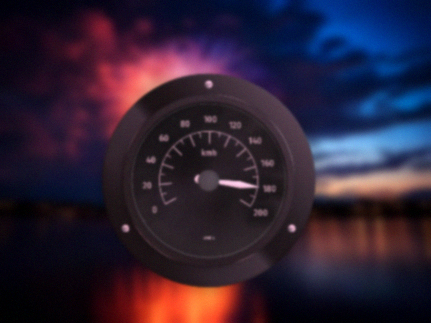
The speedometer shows 180 (km/h)
